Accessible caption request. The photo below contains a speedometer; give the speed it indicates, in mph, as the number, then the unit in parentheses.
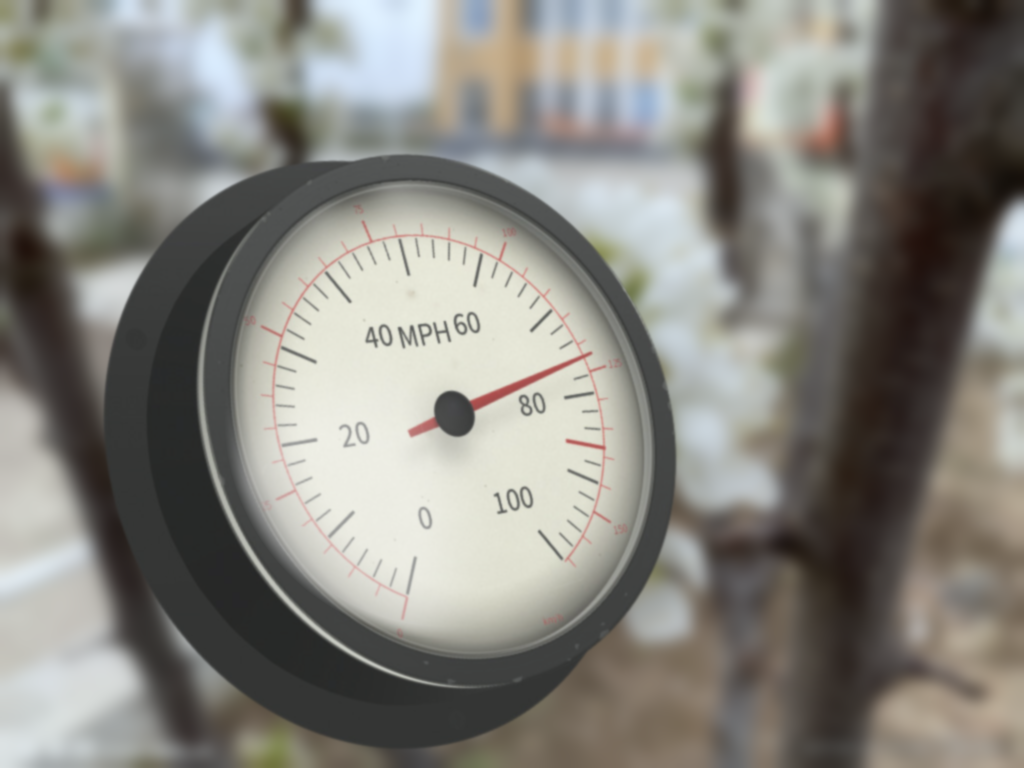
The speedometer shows 76 (mph)
